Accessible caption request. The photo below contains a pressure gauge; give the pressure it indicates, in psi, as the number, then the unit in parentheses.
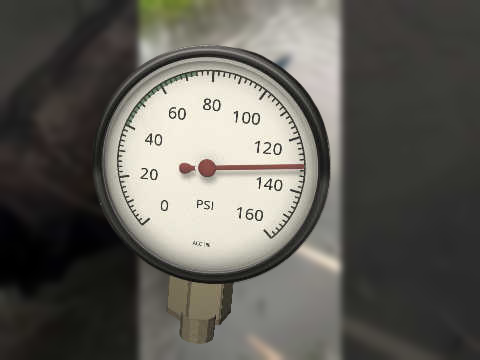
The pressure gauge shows 130 (psi)
